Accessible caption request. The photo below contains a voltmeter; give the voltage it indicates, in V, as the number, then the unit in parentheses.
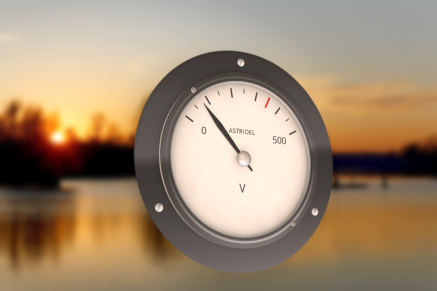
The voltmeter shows 75 (V)
